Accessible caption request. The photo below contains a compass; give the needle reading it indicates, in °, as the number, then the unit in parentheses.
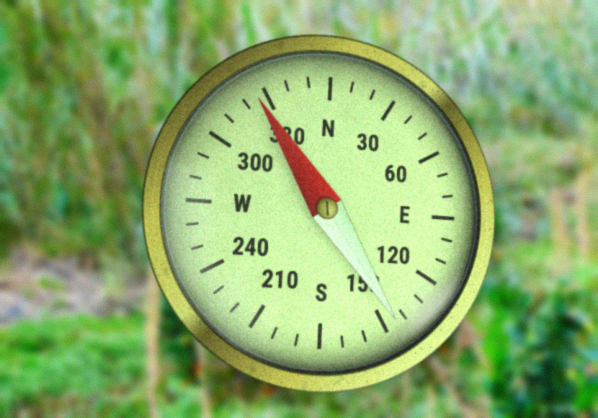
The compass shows 325 (°)
